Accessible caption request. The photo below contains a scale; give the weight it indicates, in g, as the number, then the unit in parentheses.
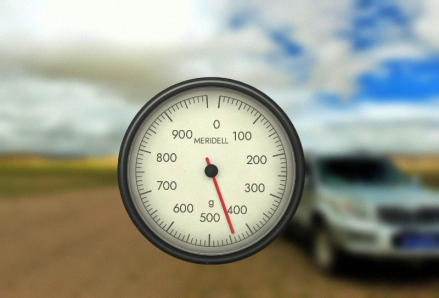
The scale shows 440 (g)
